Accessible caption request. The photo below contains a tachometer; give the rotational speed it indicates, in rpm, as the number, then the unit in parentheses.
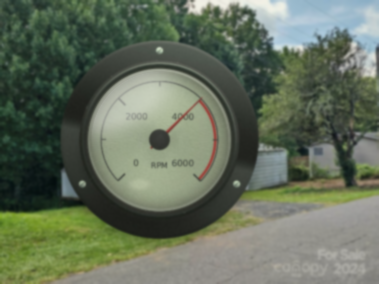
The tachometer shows 4000 (rpm)
